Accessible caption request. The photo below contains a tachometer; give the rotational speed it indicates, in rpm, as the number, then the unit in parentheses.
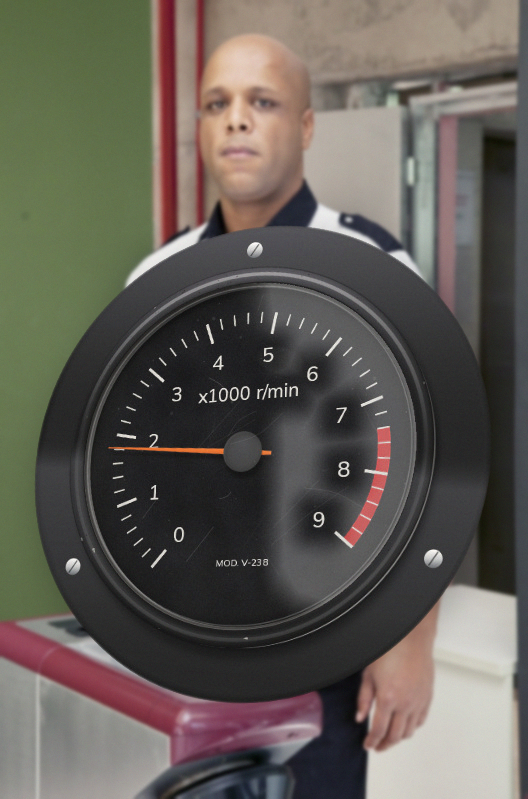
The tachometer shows 1800 (rpm)
